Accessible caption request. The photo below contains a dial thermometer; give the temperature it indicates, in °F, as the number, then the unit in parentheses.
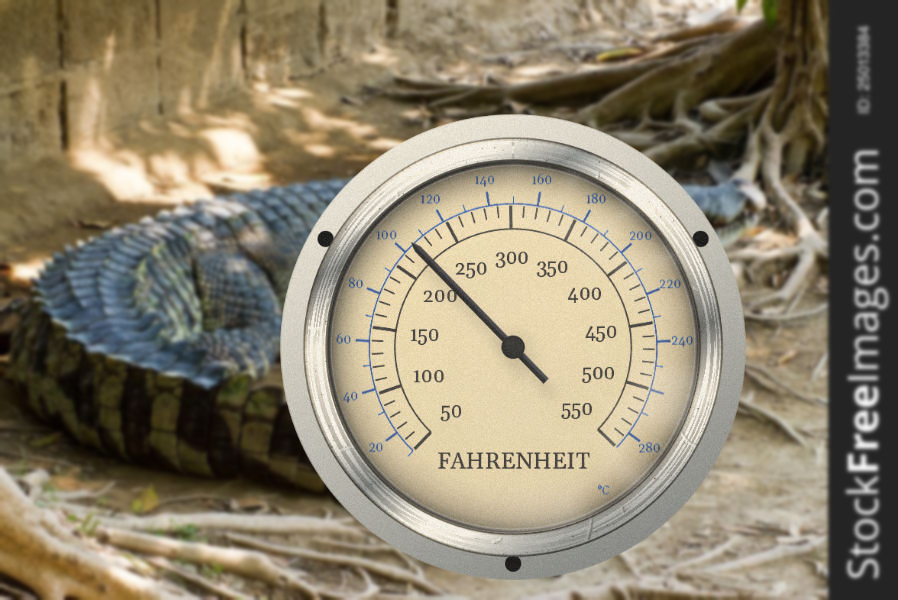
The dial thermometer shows 220 (°F)
